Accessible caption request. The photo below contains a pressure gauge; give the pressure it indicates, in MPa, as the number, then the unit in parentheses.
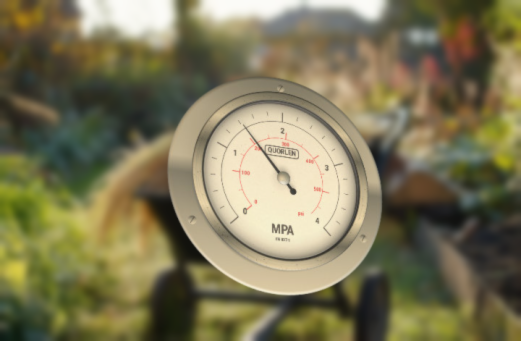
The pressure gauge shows 1.4 (MPa)
